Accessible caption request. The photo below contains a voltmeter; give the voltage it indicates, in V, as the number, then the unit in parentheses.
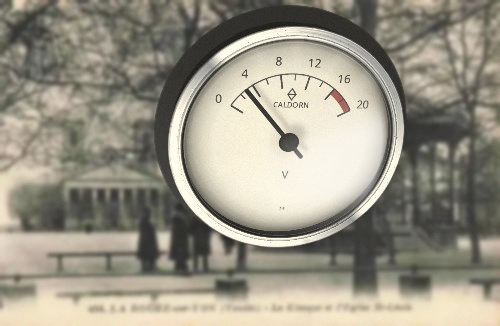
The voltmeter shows 3 (V)
